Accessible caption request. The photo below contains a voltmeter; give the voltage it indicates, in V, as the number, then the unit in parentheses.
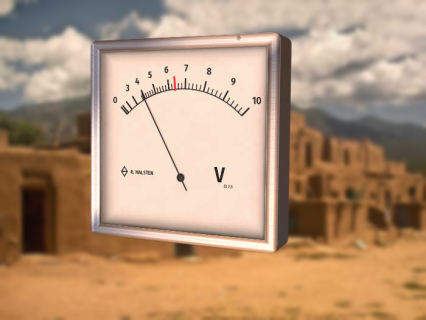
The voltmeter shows 4 (V)
